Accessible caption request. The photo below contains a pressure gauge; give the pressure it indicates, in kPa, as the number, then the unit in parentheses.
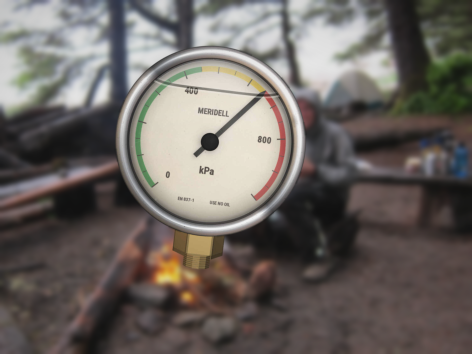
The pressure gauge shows 650 (kPa)
